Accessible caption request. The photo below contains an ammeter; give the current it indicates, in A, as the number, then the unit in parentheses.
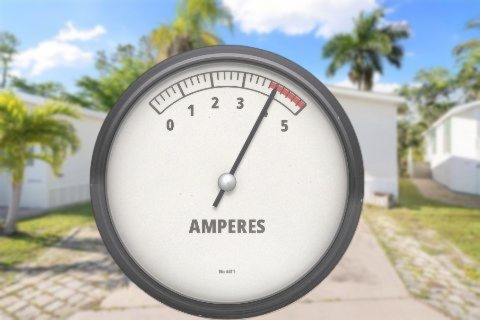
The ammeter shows 4 (A)
